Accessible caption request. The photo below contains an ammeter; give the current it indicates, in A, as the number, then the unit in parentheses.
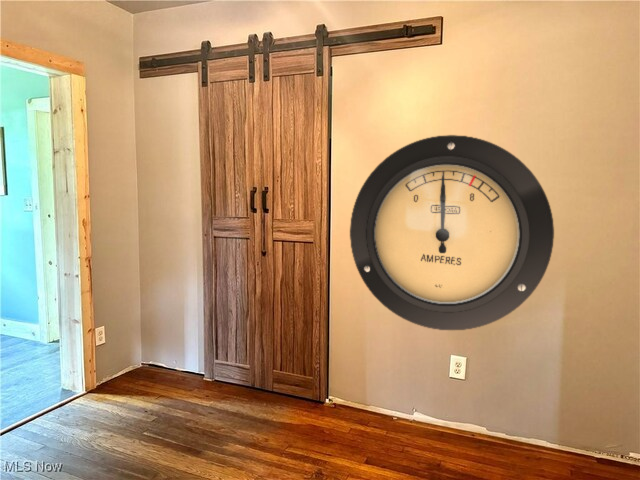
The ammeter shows 4 (A)
